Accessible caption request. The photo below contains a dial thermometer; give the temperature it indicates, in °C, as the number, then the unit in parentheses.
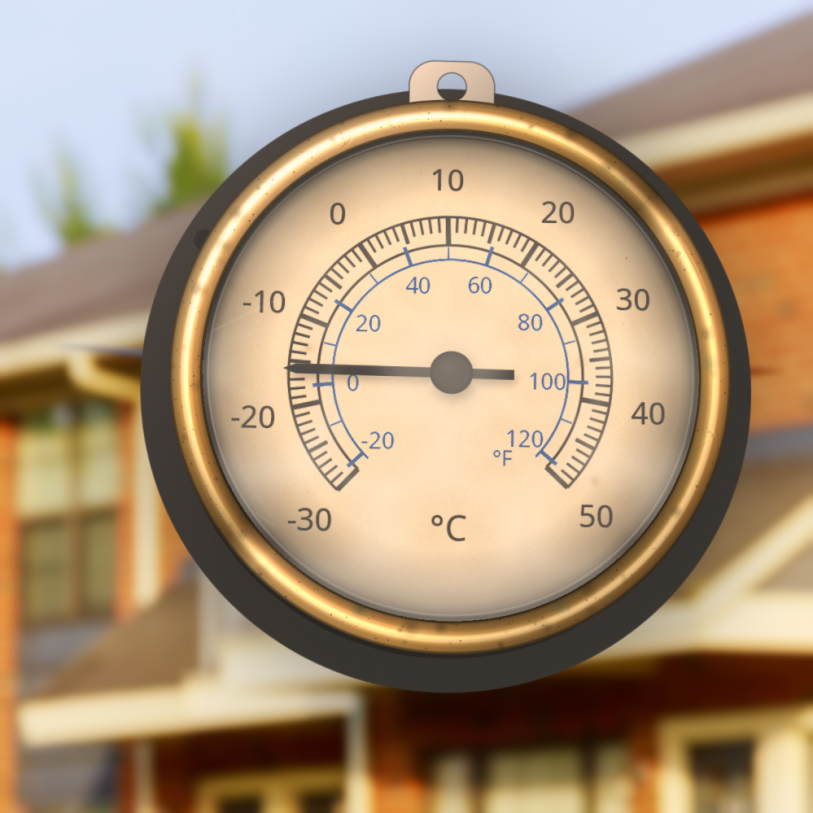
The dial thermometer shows -16 (°C)
